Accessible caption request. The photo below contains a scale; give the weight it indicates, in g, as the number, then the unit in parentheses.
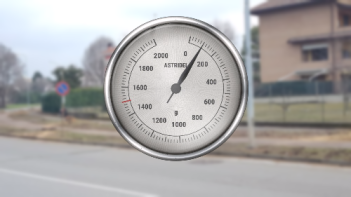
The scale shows 100 (g)
